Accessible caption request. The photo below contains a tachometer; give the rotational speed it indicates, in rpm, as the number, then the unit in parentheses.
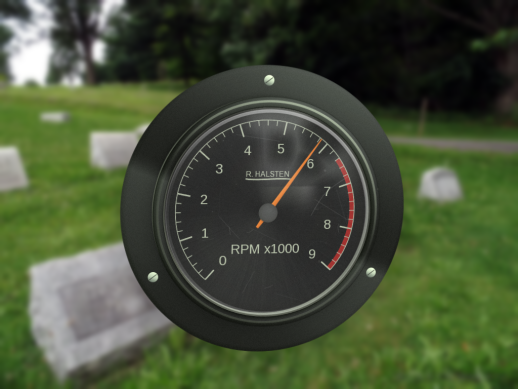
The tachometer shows 5800 (rpm)
